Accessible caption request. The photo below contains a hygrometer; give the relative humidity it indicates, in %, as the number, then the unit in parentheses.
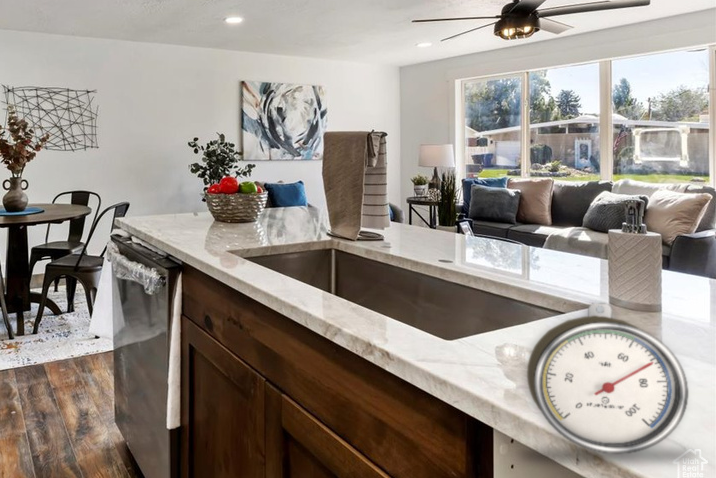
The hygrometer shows 70 (%)
